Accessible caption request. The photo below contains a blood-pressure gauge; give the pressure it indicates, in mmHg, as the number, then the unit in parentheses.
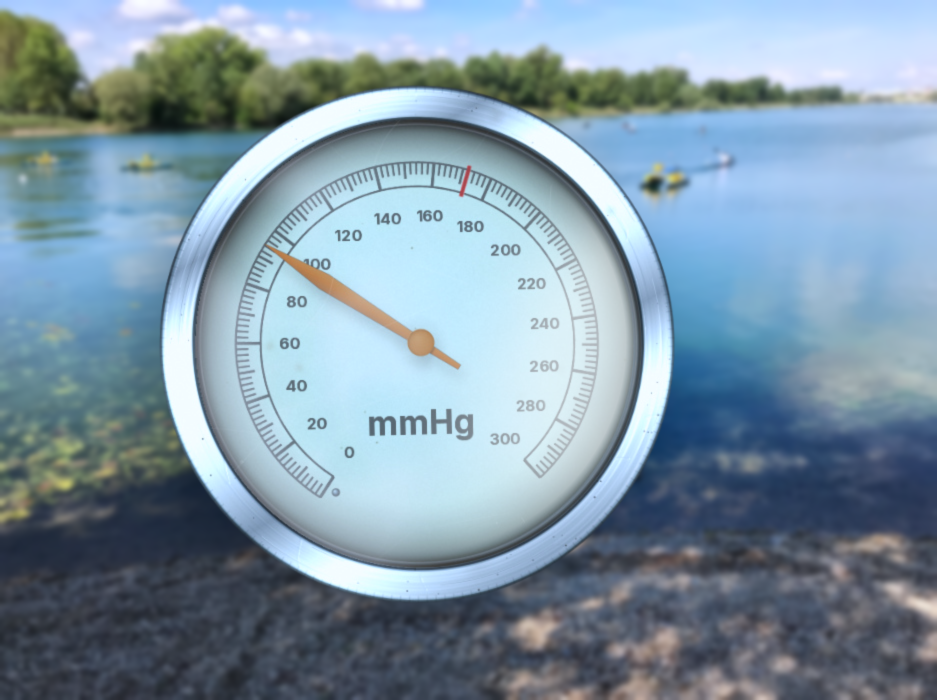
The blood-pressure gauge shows 94 (mmHg)
